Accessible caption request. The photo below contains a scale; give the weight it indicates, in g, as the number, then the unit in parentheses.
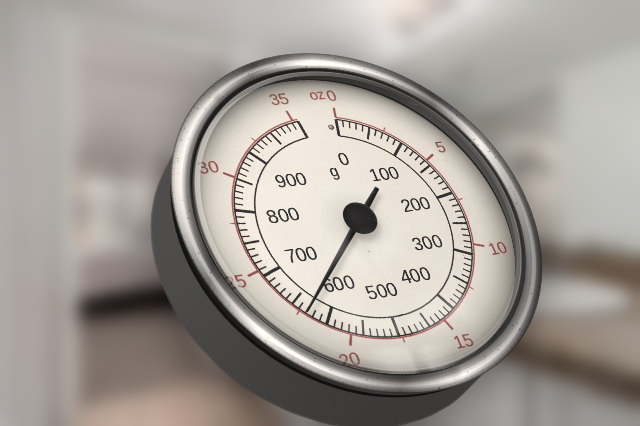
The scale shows 630 (g)
